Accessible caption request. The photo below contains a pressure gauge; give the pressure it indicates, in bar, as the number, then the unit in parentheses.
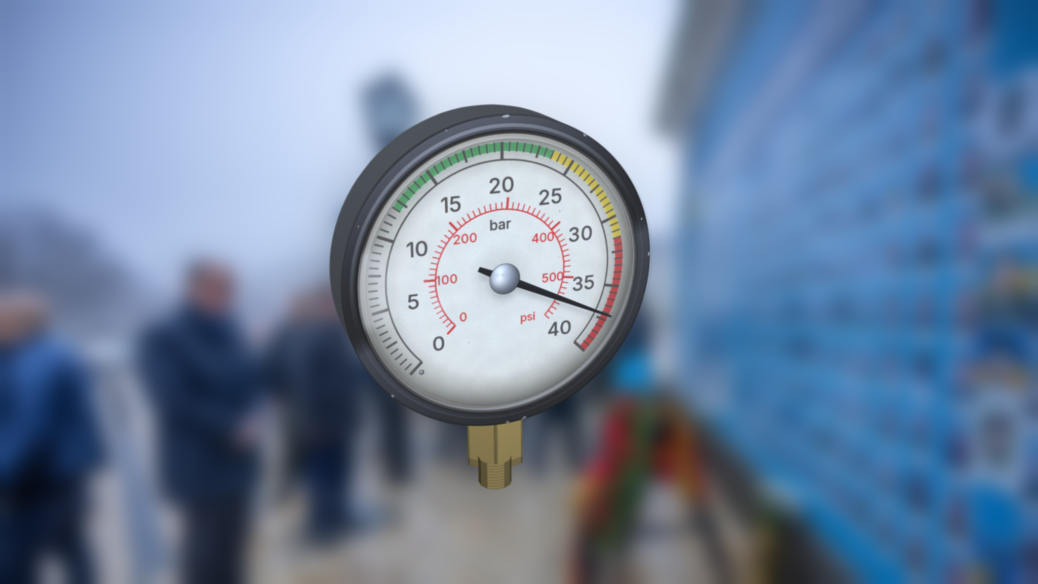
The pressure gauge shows 37 (bar)
